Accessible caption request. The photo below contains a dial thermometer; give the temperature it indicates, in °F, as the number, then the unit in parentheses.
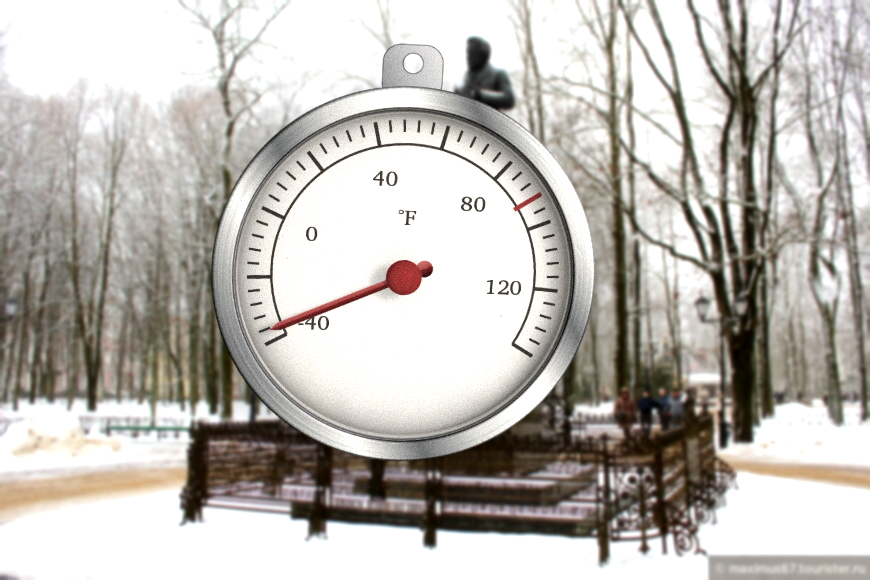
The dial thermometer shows -36 (°F)
